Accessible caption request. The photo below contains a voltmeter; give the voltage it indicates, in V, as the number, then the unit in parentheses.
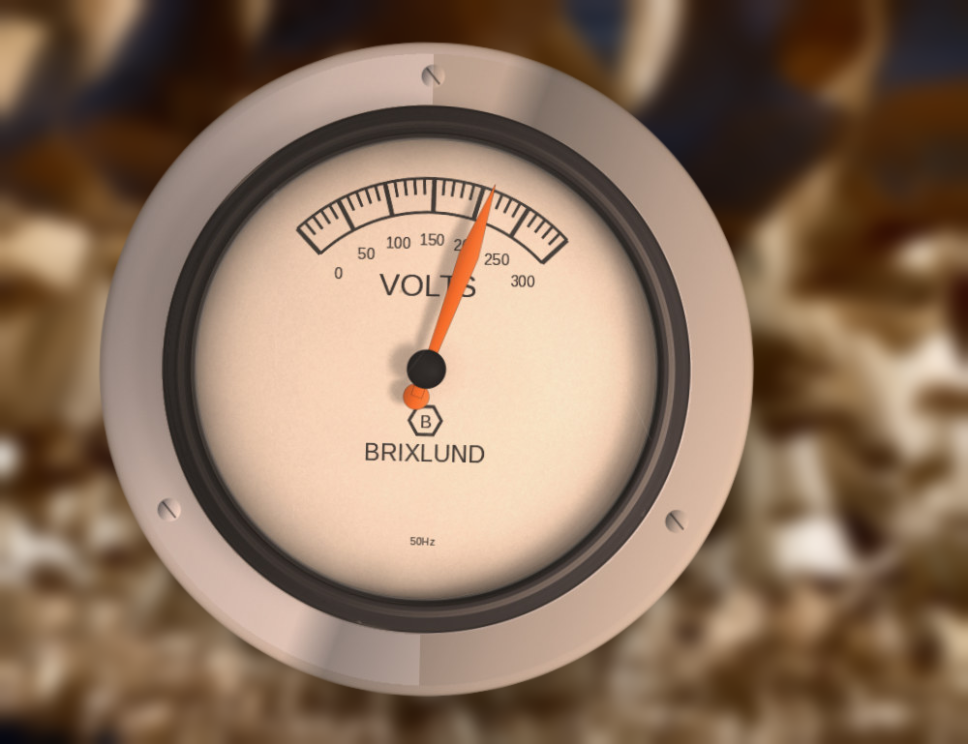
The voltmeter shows 210 (V)
